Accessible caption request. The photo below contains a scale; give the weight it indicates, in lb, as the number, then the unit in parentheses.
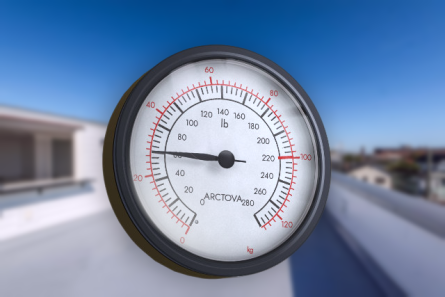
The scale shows 60 (lb)
